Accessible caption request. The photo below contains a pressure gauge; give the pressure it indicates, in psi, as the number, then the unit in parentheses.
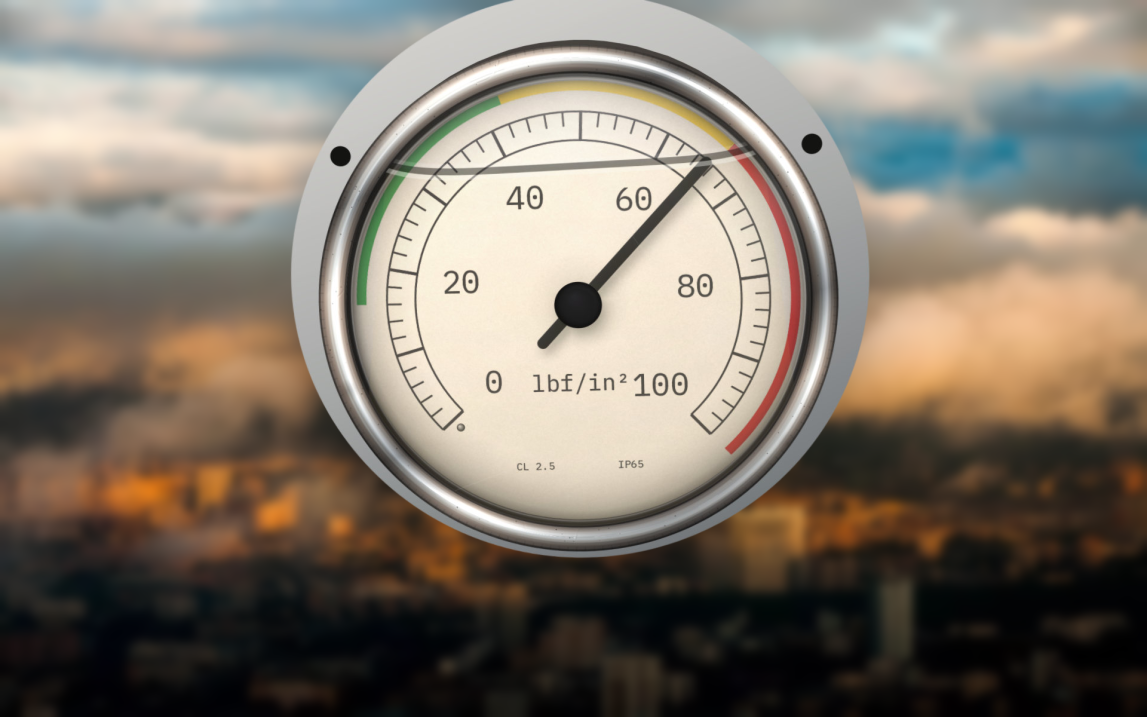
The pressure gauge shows 65 (psi)
